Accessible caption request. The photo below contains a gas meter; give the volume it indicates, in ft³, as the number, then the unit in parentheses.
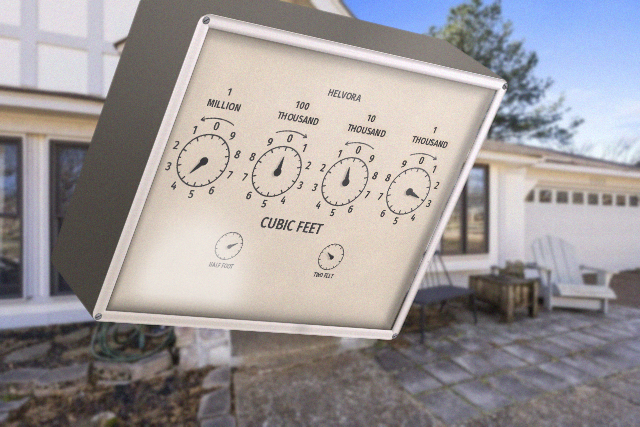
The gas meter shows 400300 (ft³)
